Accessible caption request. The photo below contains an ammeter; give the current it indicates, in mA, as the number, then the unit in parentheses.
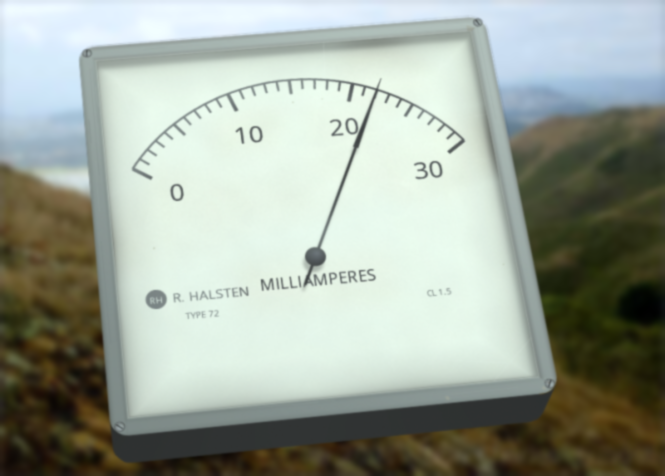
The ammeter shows 22 (mA)
